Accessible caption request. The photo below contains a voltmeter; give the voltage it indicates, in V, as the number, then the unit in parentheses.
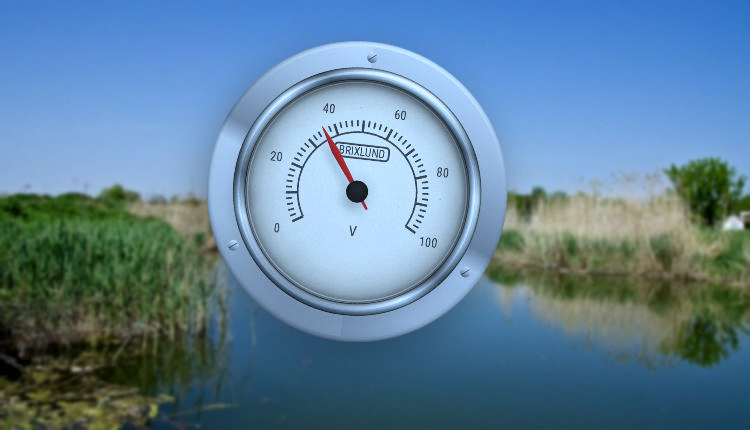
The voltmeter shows 36 (V)
